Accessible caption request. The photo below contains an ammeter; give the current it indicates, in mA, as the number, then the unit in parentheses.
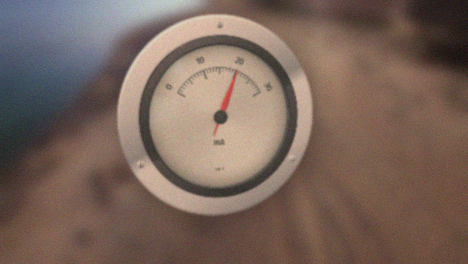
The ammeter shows 20 (mA)
